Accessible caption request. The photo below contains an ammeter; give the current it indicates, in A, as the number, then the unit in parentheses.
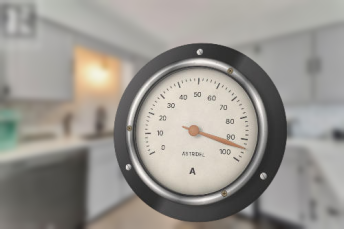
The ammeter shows 94 (A)
